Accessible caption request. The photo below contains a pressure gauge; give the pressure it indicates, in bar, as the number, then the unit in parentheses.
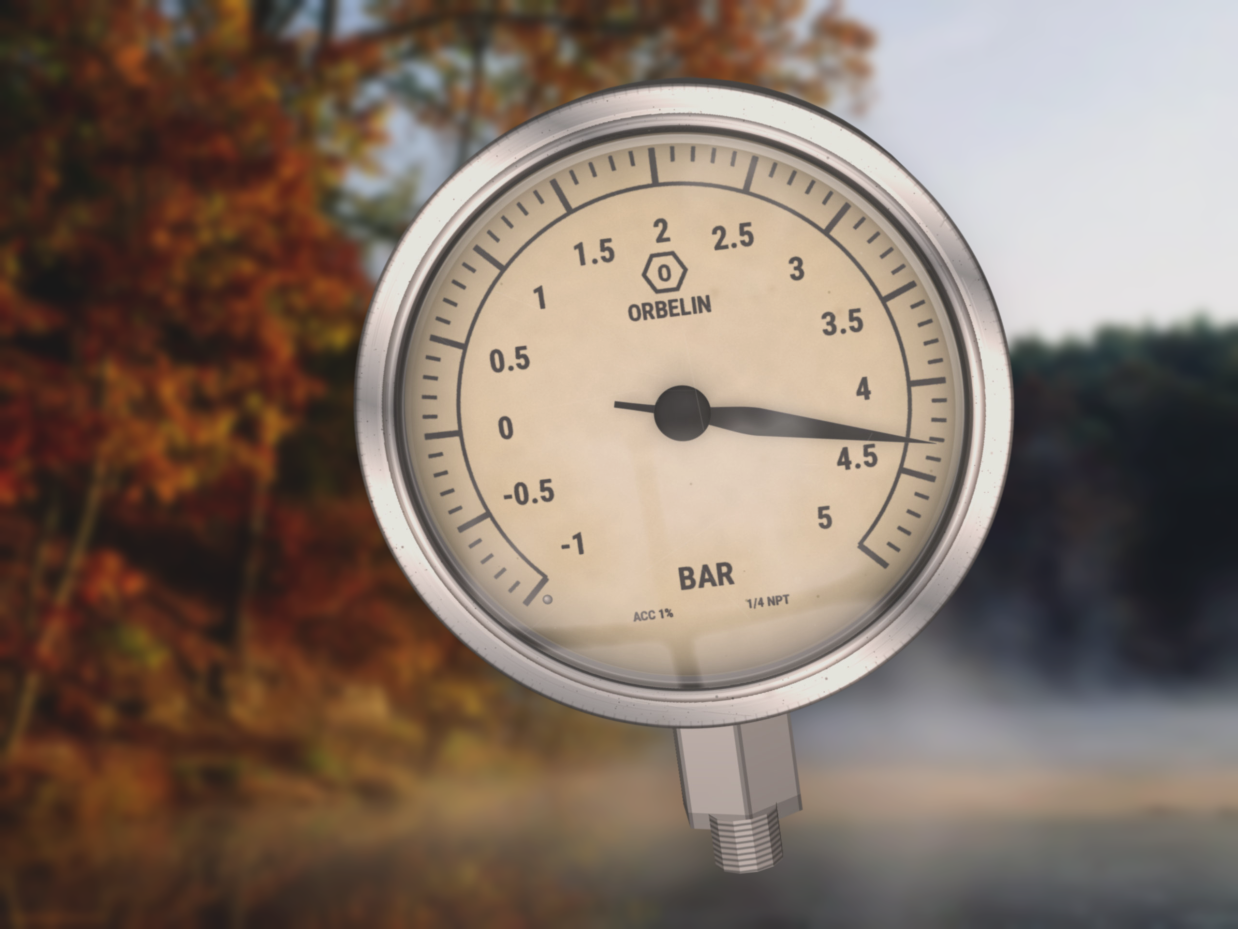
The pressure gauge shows 4.3 (bar)
